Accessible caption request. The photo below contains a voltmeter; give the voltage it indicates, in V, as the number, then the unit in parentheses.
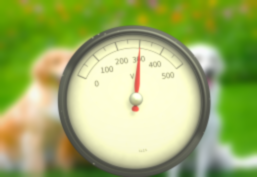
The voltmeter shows 300 (V)
